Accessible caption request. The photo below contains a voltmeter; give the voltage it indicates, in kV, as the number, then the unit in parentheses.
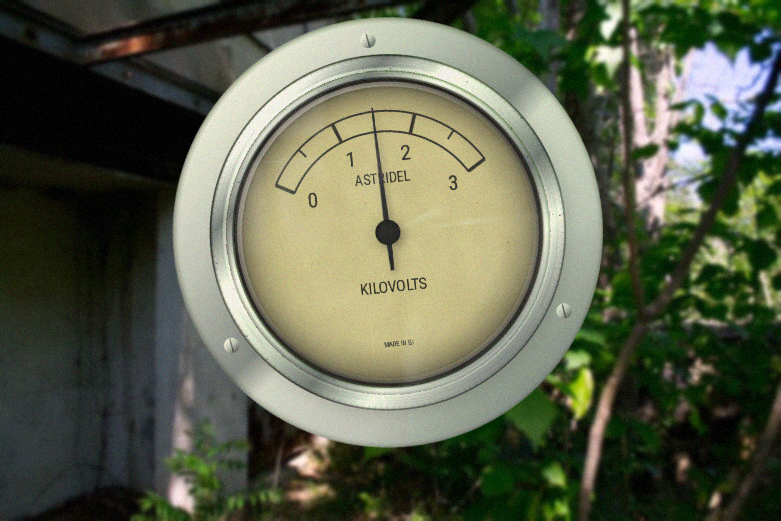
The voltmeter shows 1.5 (kV)
